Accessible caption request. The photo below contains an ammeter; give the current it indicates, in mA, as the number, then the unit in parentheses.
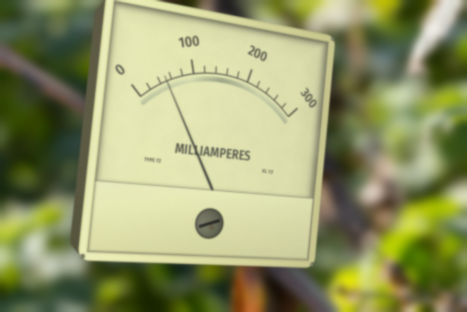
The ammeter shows 50 (mA)
